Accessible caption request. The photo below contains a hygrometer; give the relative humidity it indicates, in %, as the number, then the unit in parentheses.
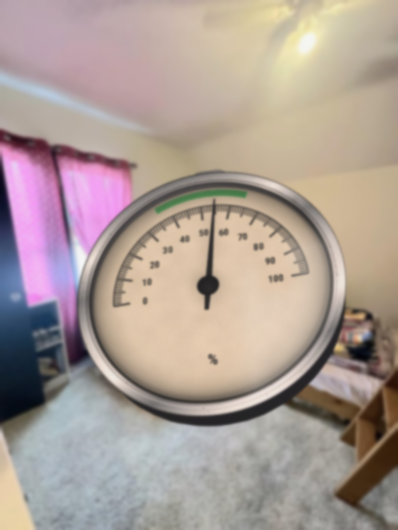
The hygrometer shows 55 (%)
